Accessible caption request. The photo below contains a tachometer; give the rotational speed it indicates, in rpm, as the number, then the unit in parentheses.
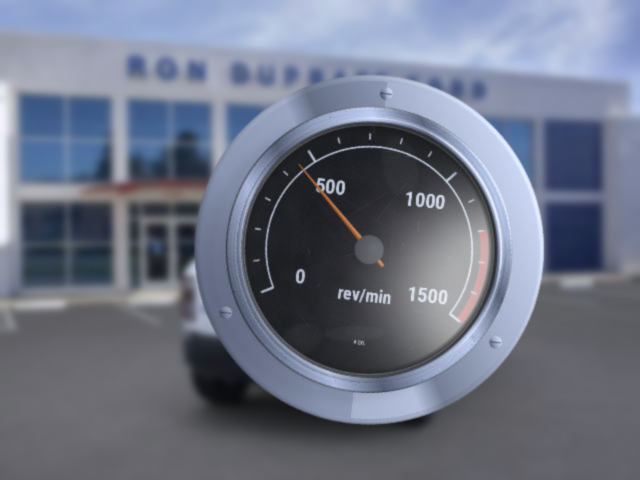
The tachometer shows 450 (rpm)
